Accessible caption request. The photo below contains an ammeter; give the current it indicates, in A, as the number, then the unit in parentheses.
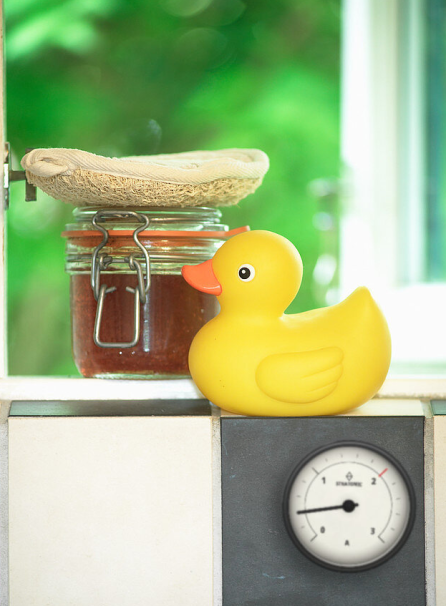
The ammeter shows 0.4 (A)
